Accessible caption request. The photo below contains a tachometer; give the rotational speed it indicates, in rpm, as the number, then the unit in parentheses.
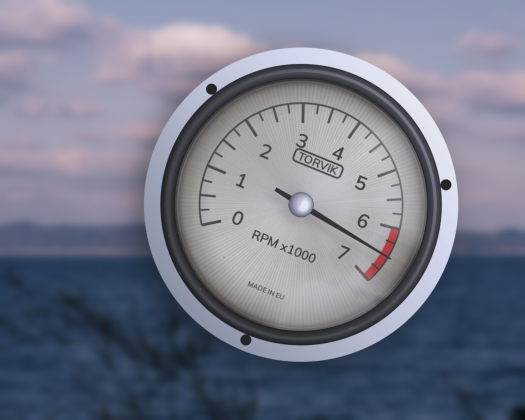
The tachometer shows 6500 (rpm)
